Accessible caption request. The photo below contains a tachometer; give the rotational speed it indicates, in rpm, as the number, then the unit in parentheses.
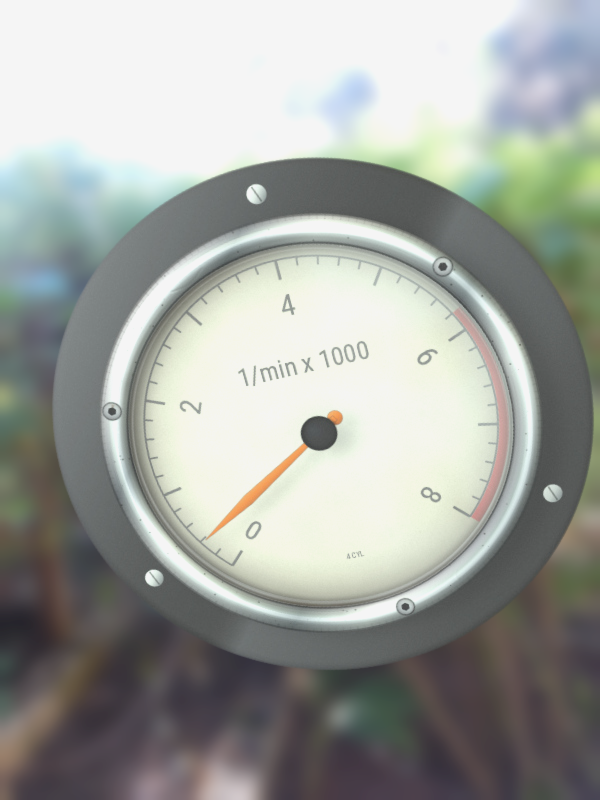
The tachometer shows 400 (rpm)
